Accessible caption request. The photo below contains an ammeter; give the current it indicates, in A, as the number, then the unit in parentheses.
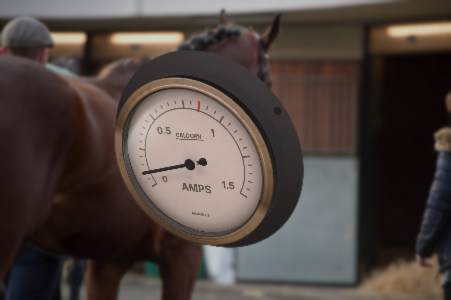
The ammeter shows 0.1 (A)
